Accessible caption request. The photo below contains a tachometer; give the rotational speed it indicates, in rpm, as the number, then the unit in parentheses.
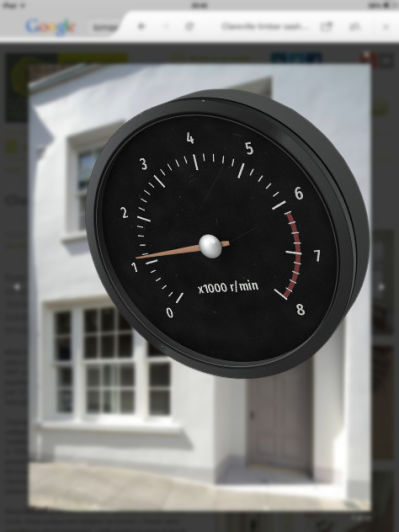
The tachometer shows 1200 (rpm)
